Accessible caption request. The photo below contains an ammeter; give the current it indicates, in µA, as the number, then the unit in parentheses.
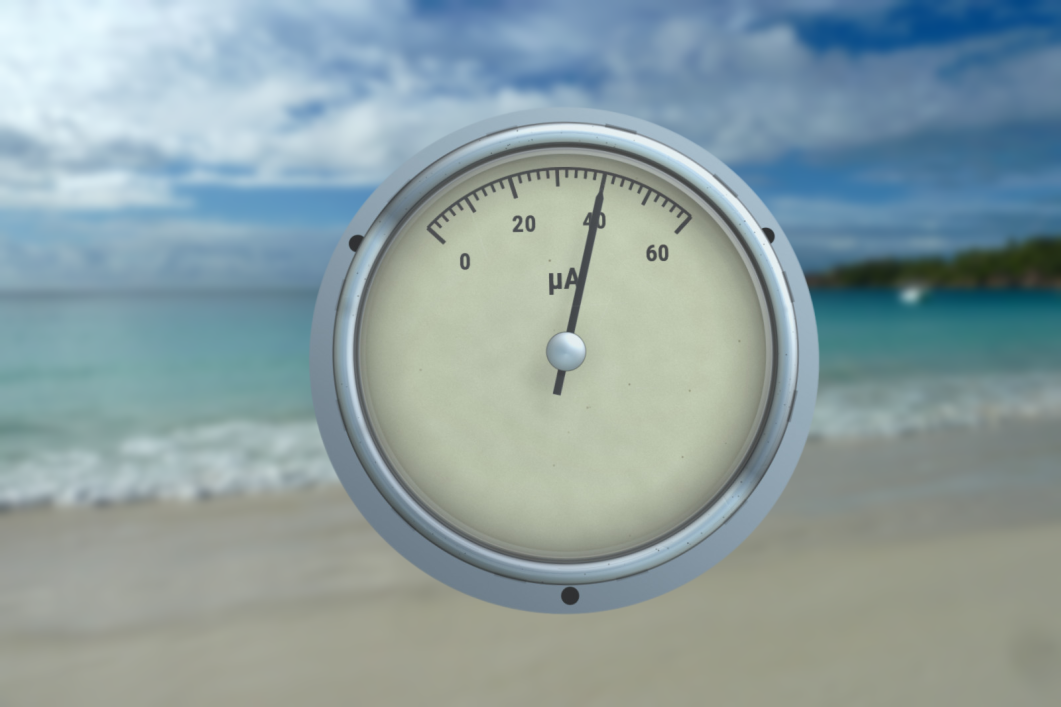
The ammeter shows 40 (µA)
